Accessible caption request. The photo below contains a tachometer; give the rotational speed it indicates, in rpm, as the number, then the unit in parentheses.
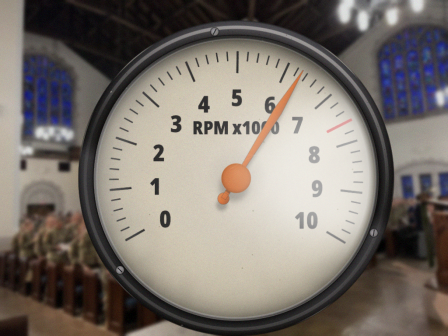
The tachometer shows 6300 (rpm)
